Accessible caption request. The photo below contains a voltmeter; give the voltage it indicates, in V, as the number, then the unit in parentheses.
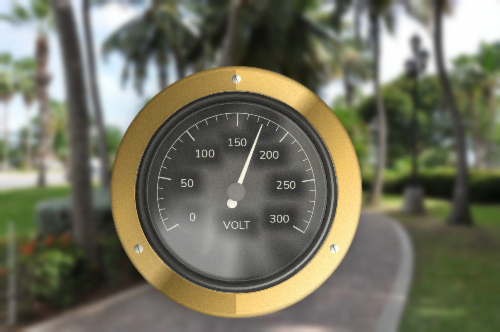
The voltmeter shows 175 (V)
